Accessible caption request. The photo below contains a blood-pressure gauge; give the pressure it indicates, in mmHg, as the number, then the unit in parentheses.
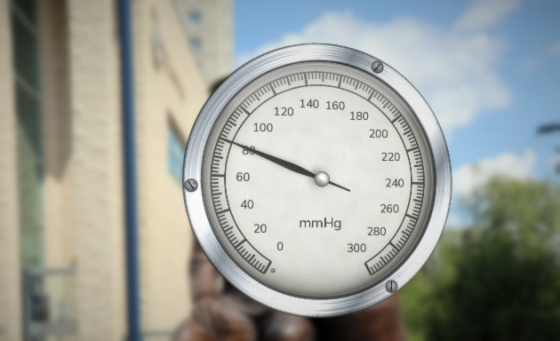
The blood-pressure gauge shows 80 (mmHg)
